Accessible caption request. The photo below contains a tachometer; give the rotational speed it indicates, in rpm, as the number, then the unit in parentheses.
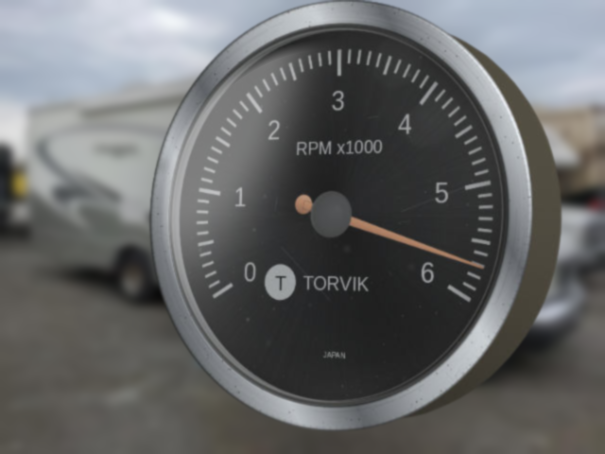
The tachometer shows 5700 (rpm)
